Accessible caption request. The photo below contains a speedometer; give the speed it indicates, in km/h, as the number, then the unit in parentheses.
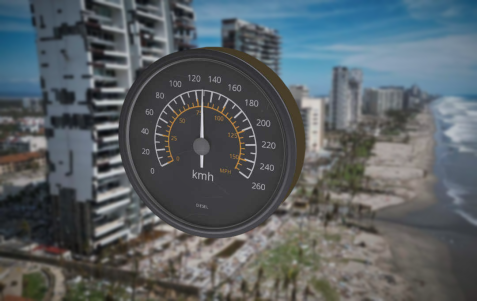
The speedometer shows 130 (km/h)
